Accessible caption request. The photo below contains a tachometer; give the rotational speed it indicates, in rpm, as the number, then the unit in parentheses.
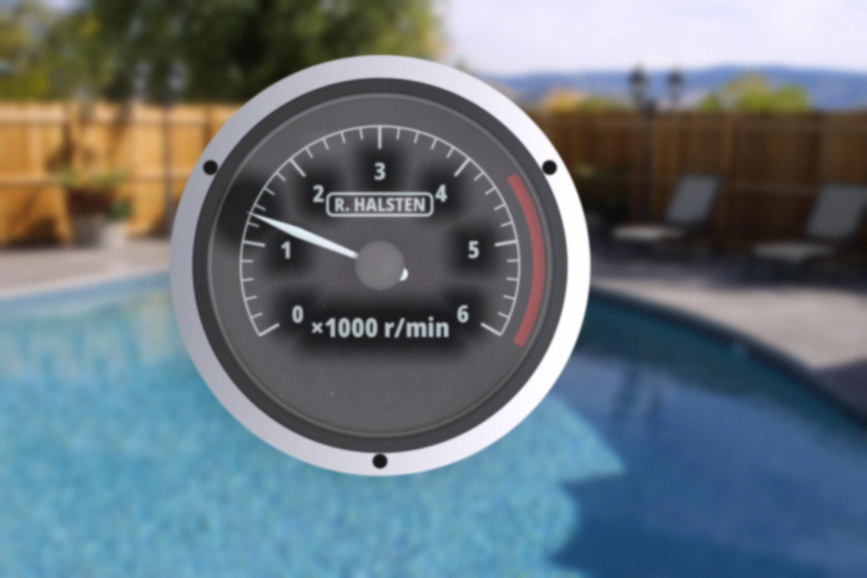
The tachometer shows 1300 (rpm)
